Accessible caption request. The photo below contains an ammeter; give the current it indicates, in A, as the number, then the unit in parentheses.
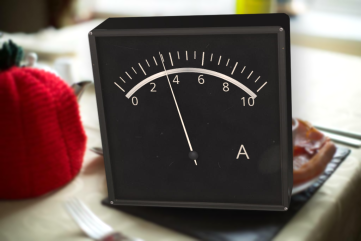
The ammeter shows 3.5 (A)
